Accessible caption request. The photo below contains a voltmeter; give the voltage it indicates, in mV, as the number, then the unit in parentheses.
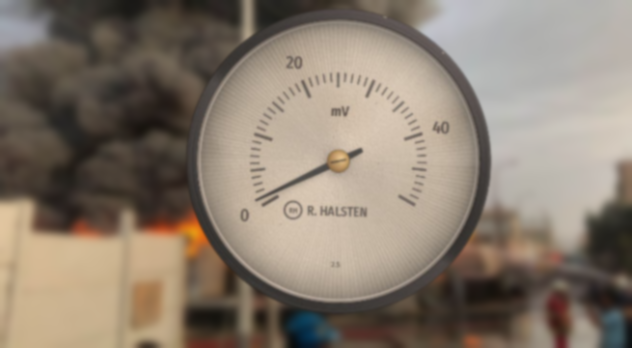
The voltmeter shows 1 (mV)
